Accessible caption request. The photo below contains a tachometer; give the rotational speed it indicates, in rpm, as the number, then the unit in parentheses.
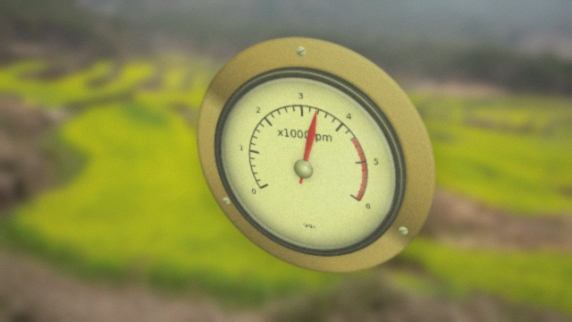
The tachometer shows 3400 (rpm)
